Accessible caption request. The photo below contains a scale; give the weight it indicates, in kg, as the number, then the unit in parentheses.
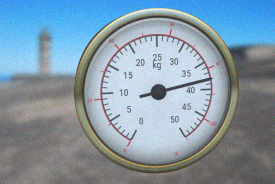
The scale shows 38 (kg)
